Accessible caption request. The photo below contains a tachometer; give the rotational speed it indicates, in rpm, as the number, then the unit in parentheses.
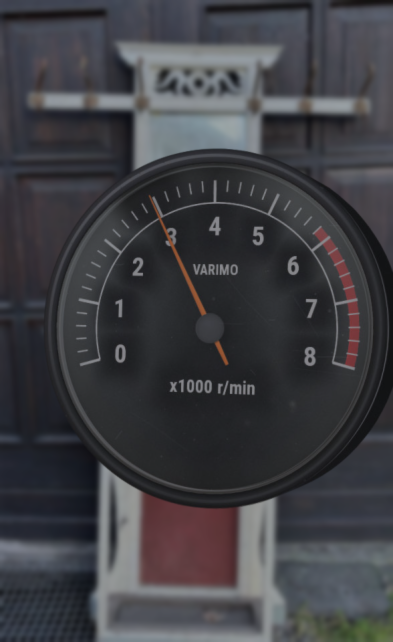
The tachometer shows 3000 (rpm)
